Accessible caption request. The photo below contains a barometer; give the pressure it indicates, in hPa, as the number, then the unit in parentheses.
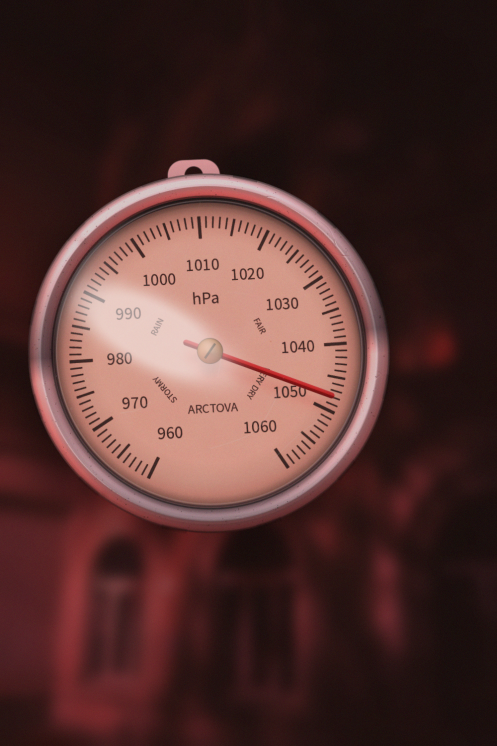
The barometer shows 1048 (hPa)
